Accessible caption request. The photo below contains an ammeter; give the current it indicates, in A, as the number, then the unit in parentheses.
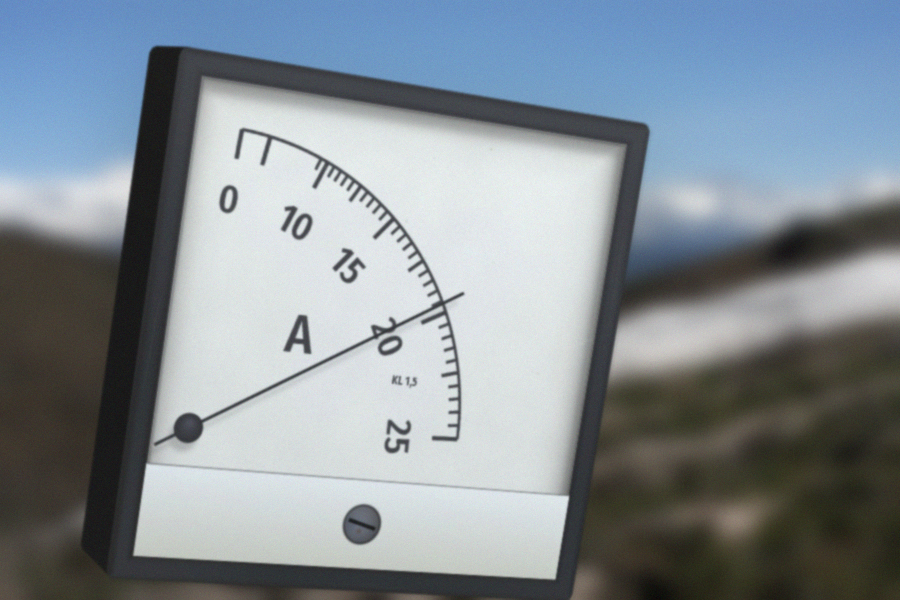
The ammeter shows 19.5 (A)
